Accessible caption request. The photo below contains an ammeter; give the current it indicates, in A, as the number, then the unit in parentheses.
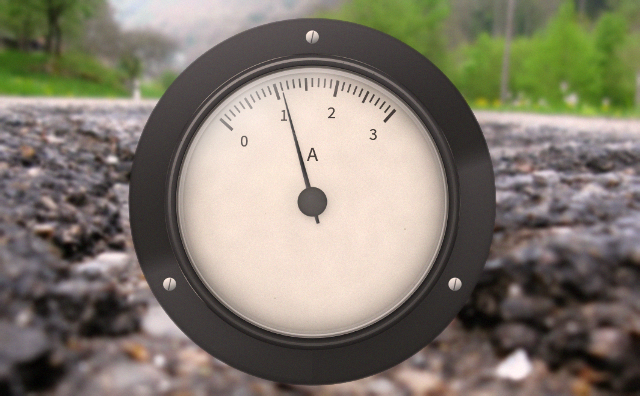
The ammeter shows 1.1 (A)
